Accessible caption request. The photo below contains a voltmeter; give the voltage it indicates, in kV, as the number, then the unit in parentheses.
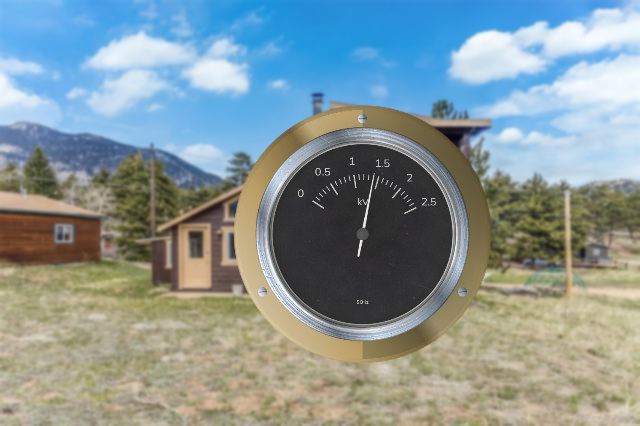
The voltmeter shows 1.4 (kV)
